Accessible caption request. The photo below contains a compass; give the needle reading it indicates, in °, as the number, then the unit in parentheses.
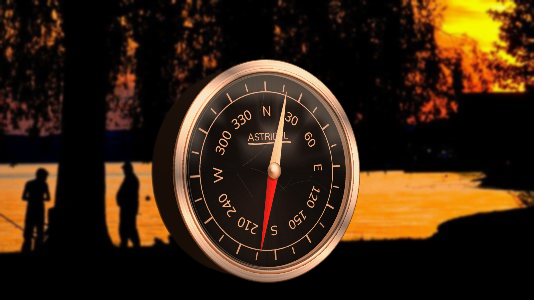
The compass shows 195 (°)
